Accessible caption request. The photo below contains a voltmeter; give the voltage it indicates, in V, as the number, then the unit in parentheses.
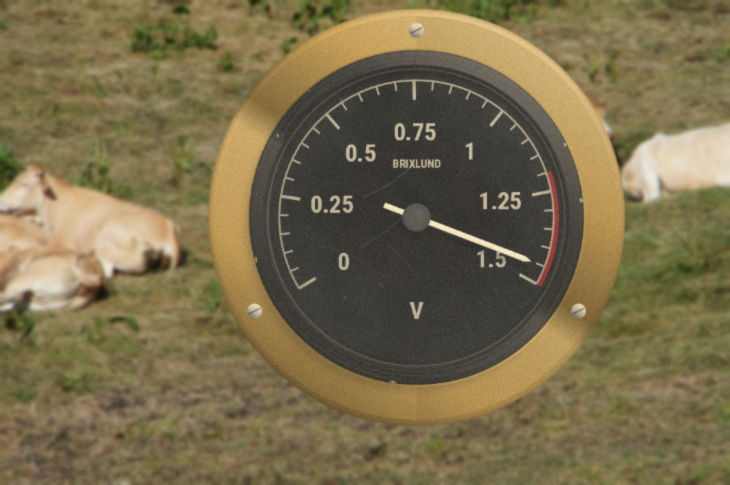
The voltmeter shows 1.45 (V)
